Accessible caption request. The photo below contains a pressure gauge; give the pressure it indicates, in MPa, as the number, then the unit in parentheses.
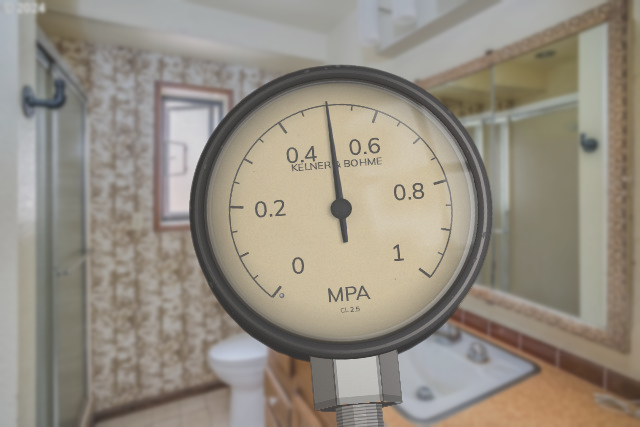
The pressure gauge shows 0.5 (MPa)
